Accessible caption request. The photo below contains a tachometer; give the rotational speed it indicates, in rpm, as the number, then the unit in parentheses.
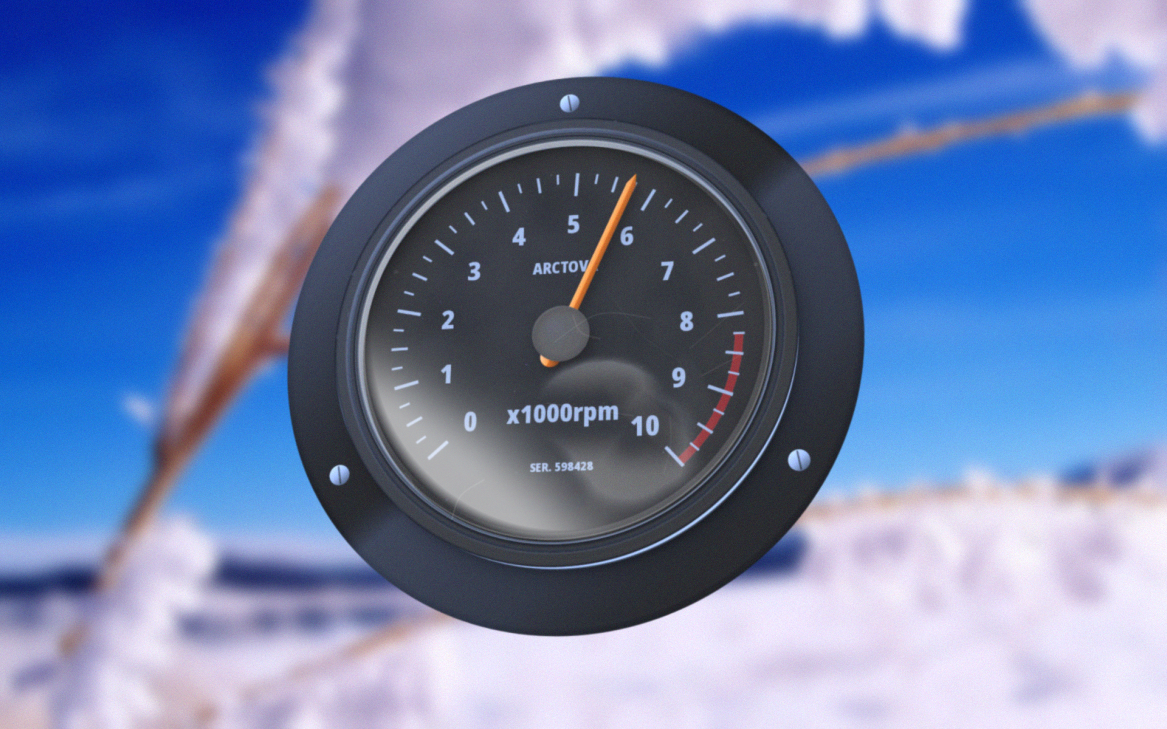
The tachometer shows 5750 (rpm)
